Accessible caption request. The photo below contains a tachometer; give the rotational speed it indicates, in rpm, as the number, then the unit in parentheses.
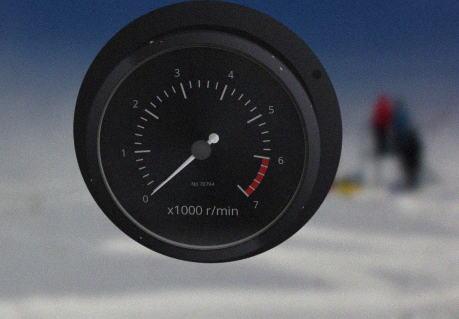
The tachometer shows 0 (rpm)
